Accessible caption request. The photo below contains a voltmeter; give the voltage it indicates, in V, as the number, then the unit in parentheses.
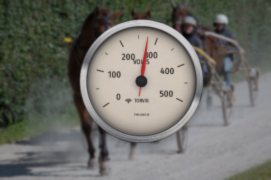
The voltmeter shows 275 (V)
